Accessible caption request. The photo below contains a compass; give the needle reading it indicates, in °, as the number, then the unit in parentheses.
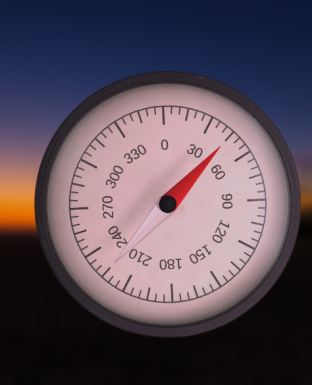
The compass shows 45 (°)
